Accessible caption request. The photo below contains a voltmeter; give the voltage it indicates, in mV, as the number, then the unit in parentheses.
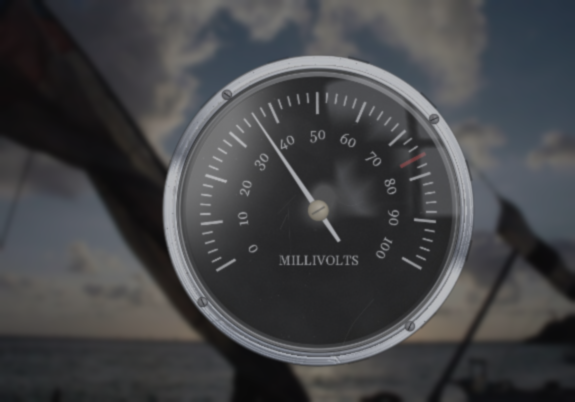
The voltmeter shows 36 (mV)
